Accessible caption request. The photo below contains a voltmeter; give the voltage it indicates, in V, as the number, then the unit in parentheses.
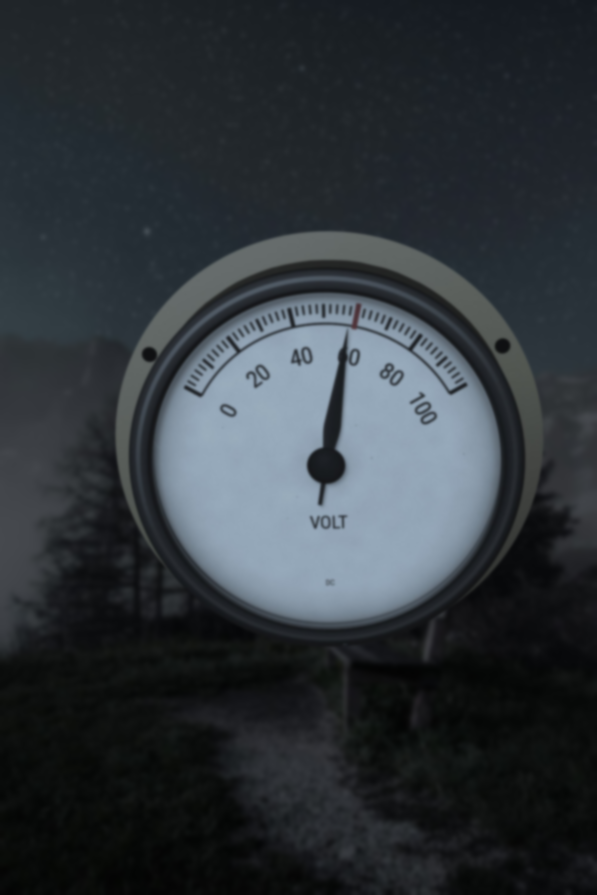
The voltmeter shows 58 (V)
